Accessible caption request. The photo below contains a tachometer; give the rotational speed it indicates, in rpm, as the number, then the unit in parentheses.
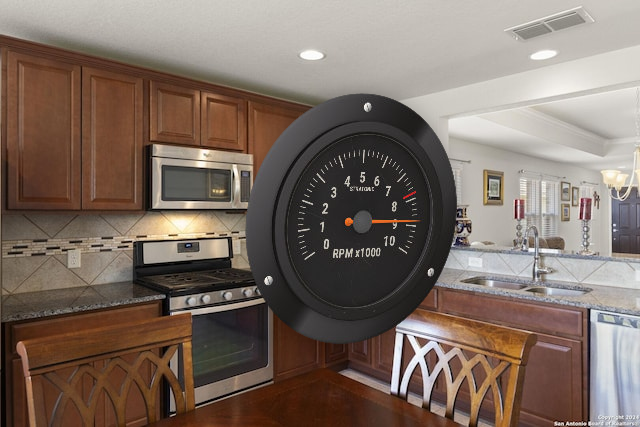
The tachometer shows 8800 (rpm)
